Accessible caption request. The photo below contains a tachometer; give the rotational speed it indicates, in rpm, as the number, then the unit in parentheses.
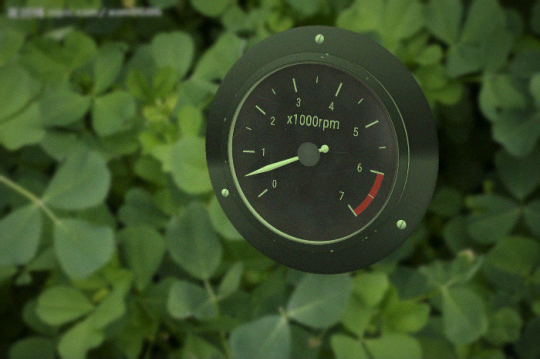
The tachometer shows 500 (rpm)
